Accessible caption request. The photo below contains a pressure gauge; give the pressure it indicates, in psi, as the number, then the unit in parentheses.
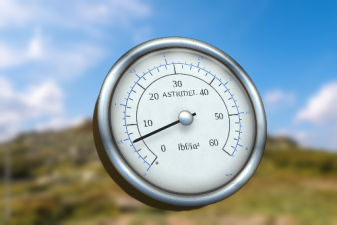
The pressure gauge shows 6 (psi)
